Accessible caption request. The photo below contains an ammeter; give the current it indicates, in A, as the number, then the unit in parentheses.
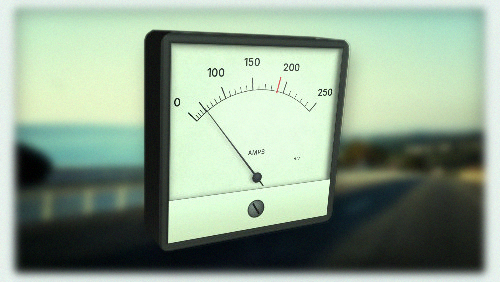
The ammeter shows 50 (A)
